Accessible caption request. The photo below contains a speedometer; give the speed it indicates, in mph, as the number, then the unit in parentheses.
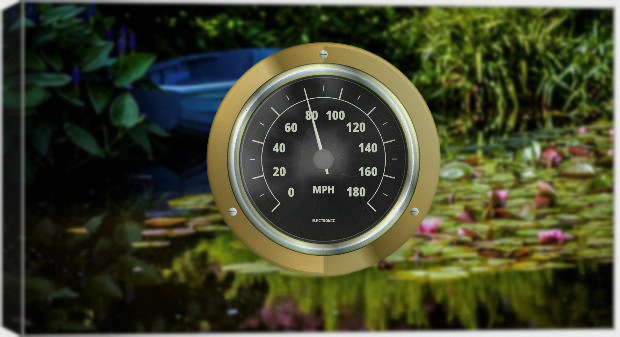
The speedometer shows 80 (mph)
